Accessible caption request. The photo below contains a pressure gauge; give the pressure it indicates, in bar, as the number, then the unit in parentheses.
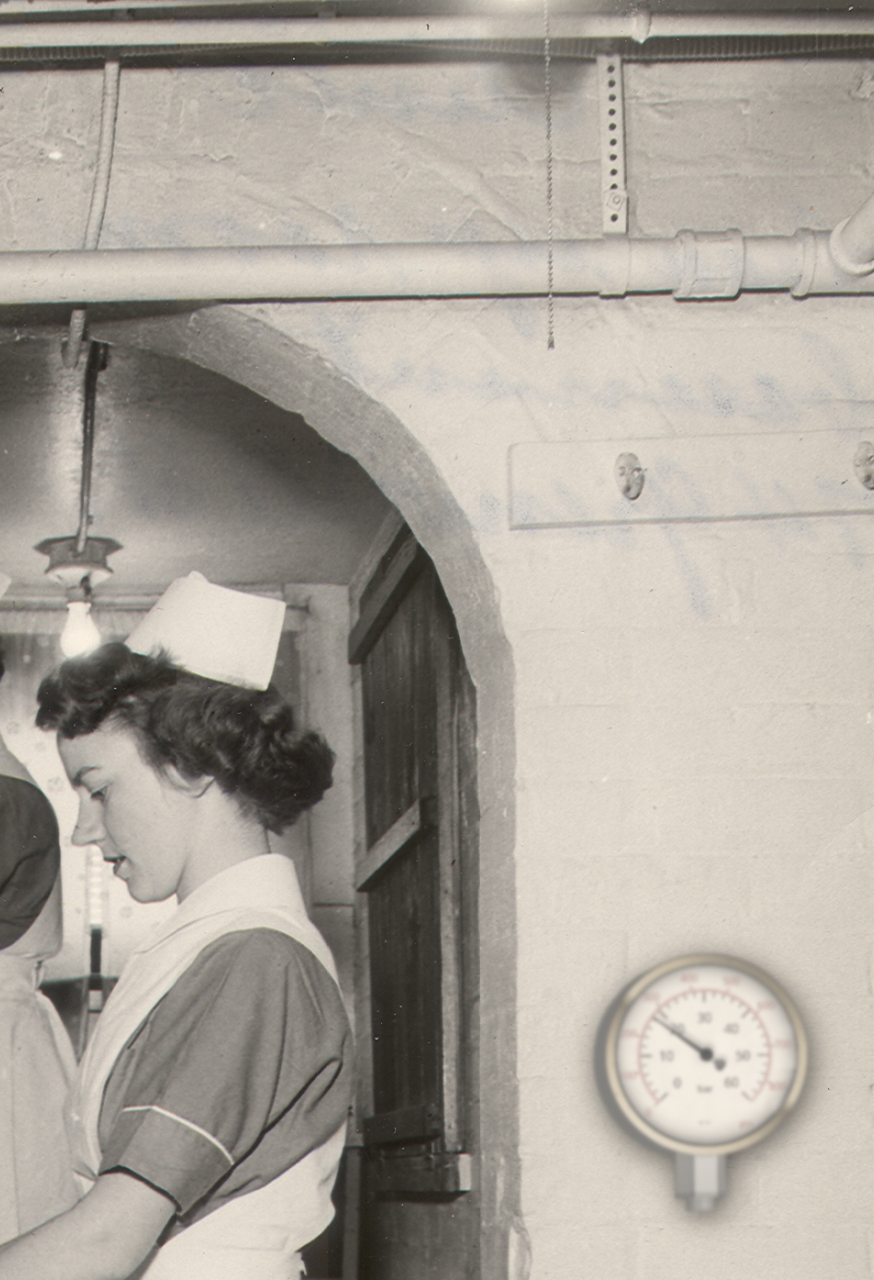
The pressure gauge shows 18 (bar)
